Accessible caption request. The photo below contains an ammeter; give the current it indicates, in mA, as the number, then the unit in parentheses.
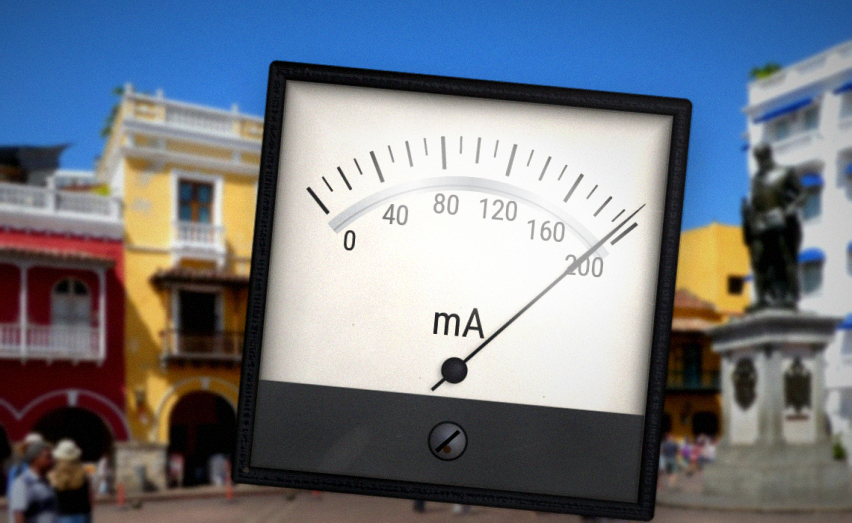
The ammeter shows 195 (mA)
